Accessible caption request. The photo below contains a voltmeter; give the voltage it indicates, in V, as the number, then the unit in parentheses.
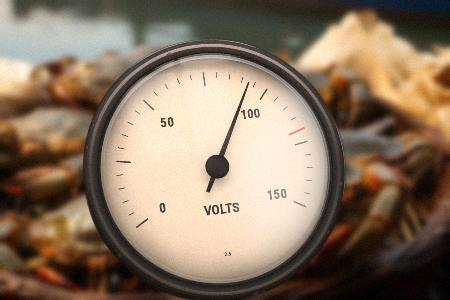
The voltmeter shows 92.5 (V)
